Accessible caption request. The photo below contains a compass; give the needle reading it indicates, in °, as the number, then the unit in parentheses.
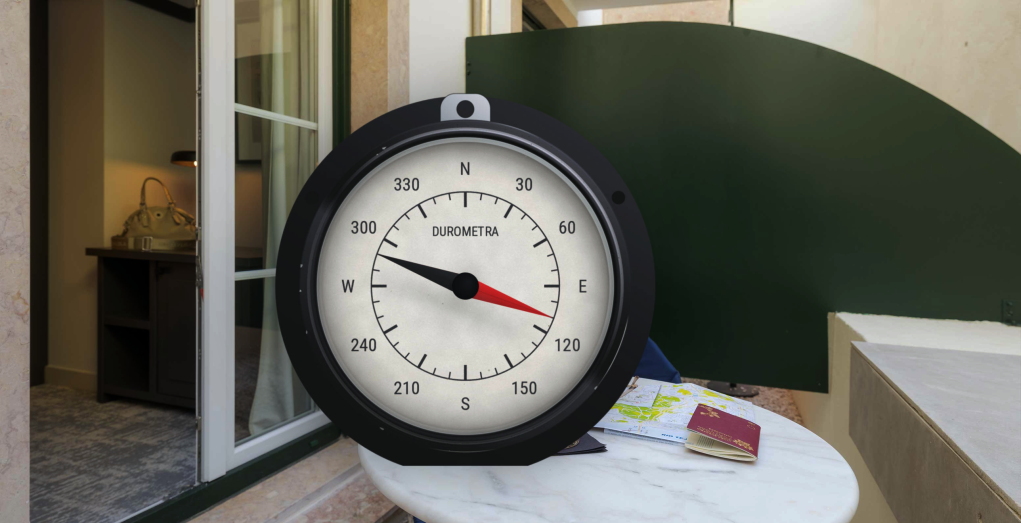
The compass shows 110 (°)
